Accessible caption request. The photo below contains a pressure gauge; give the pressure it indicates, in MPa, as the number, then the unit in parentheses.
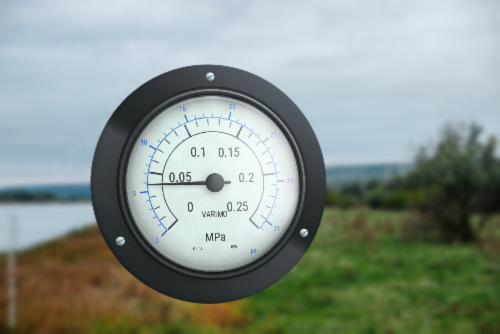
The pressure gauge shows 0.04 (MPa)
